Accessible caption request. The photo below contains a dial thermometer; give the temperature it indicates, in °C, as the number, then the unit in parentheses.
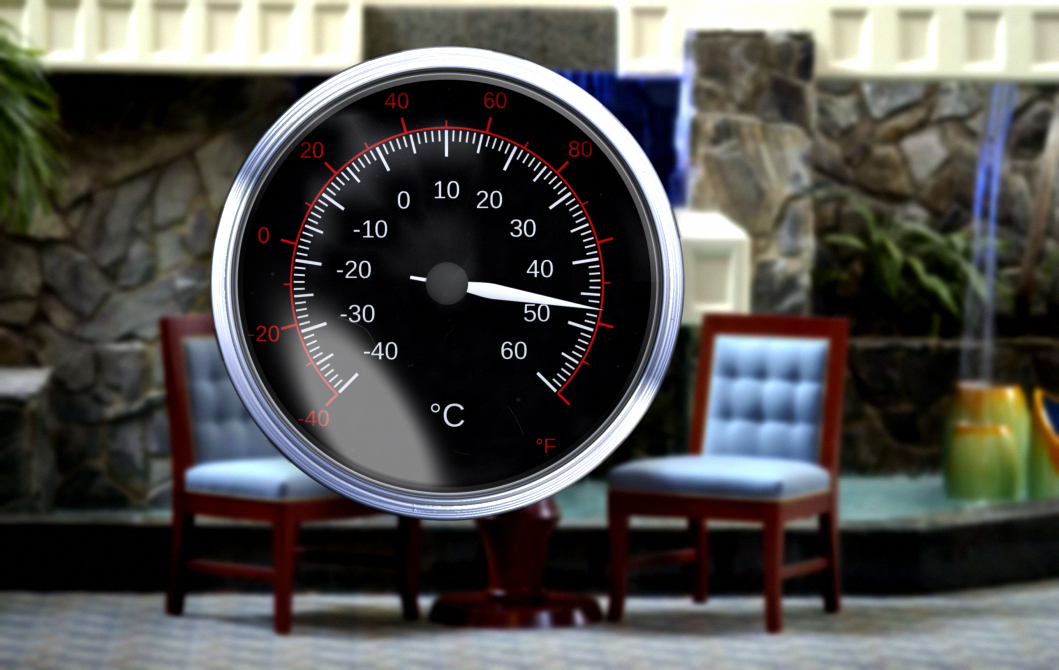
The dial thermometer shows 47 (°C)
